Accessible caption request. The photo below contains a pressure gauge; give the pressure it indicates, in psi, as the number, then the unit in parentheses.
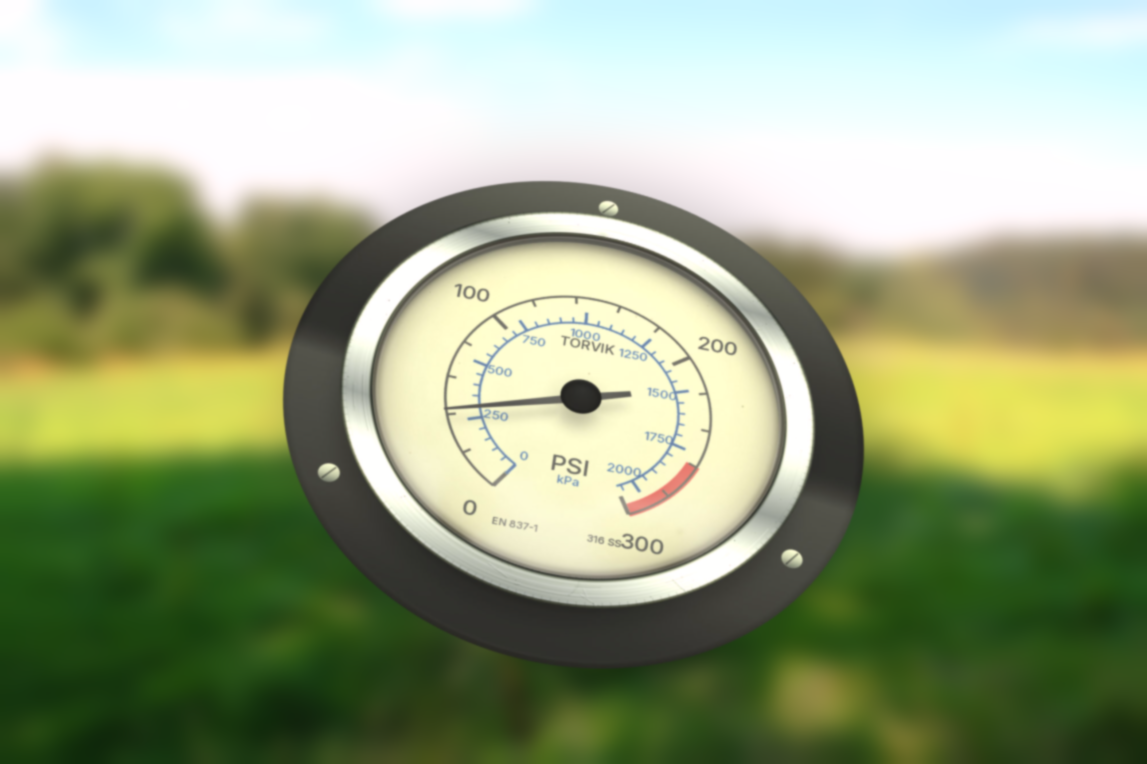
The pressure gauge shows 40 (psi)
